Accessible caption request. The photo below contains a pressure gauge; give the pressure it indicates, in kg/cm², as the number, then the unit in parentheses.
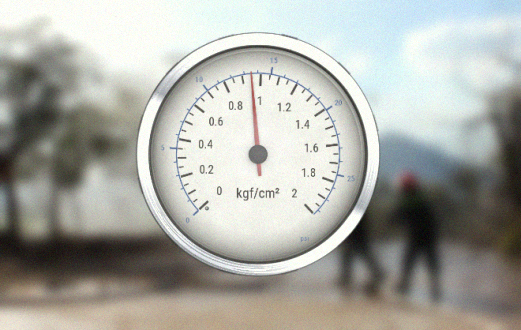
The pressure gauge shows 0.95 (kg/cm²)
